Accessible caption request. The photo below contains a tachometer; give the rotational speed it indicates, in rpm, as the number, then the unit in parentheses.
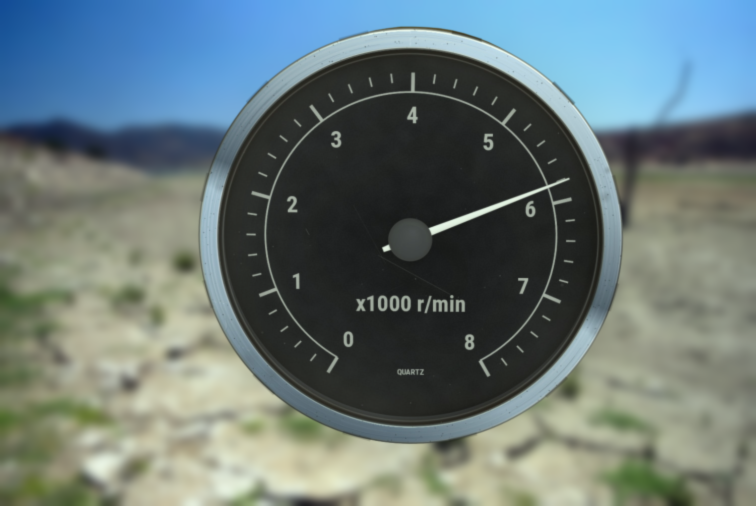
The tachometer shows 5800 (rpm)
